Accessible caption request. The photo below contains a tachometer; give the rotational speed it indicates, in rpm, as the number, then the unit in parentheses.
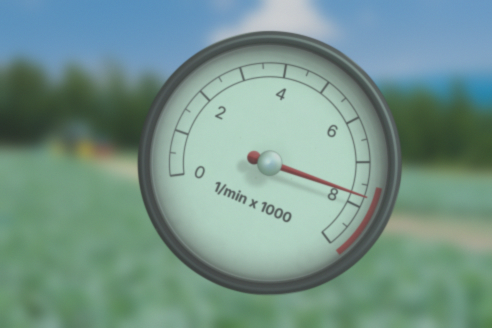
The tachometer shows 7750 (rpm)
